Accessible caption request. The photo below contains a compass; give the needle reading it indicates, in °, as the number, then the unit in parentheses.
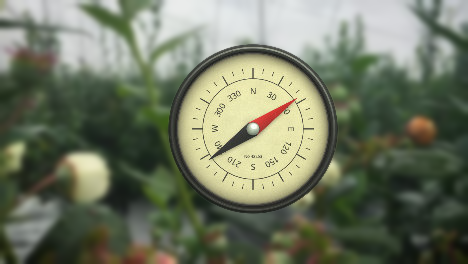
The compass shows 55 (°)
